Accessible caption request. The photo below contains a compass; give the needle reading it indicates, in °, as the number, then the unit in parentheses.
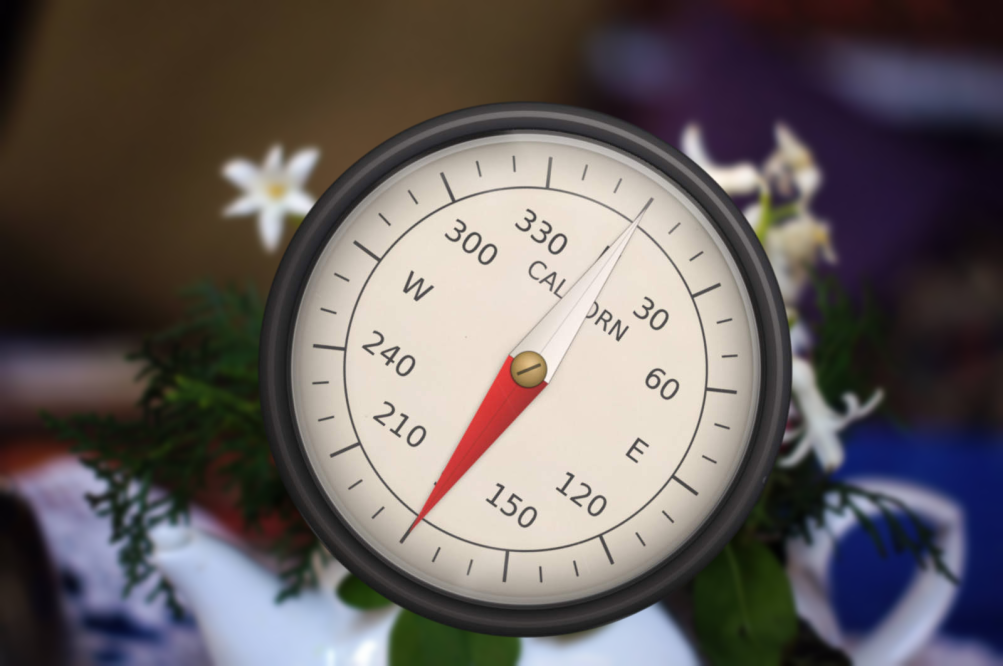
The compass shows 180 (°)
